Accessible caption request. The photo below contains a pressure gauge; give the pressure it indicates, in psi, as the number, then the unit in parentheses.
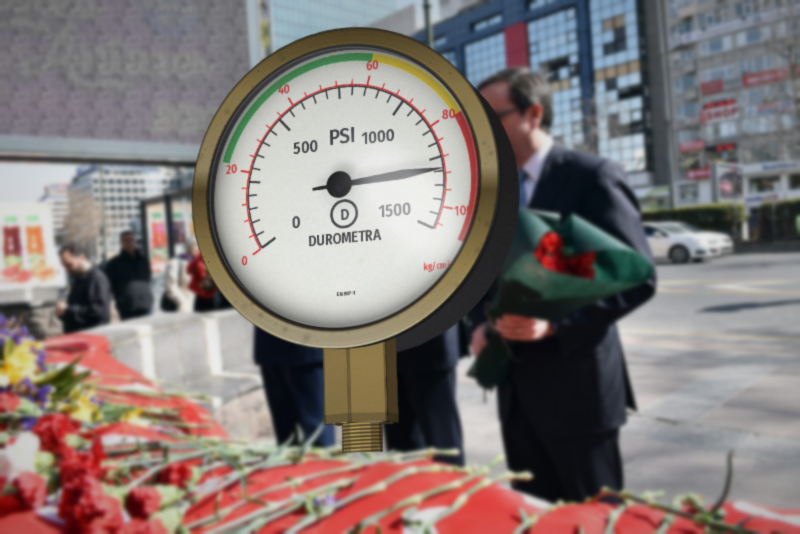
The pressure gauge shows 1300 (psi)
